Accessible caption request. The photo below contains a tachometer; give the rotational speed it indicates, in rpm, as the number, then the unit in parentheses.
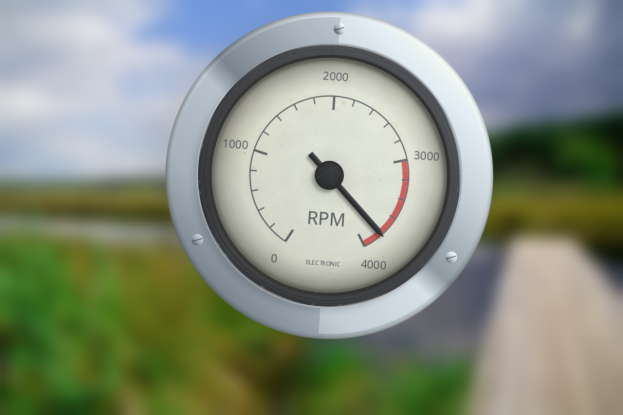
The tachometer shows 3800 (rpm)
